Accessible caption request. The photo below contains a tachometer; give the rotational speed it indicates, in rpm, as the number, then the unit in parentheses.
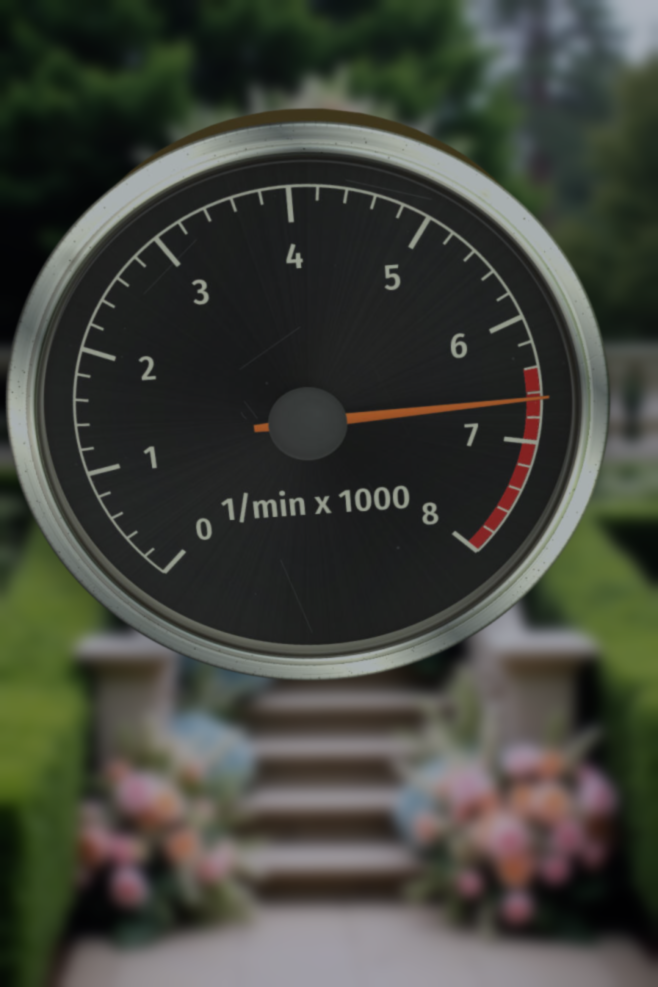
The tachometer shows 6600 (rpm)
